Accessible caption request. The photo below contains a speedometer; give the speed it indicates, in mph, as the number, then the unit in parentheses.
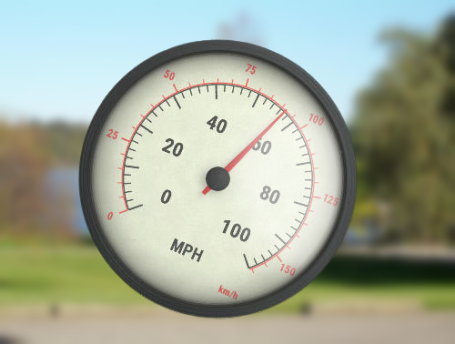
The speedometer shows 57 (mph)
